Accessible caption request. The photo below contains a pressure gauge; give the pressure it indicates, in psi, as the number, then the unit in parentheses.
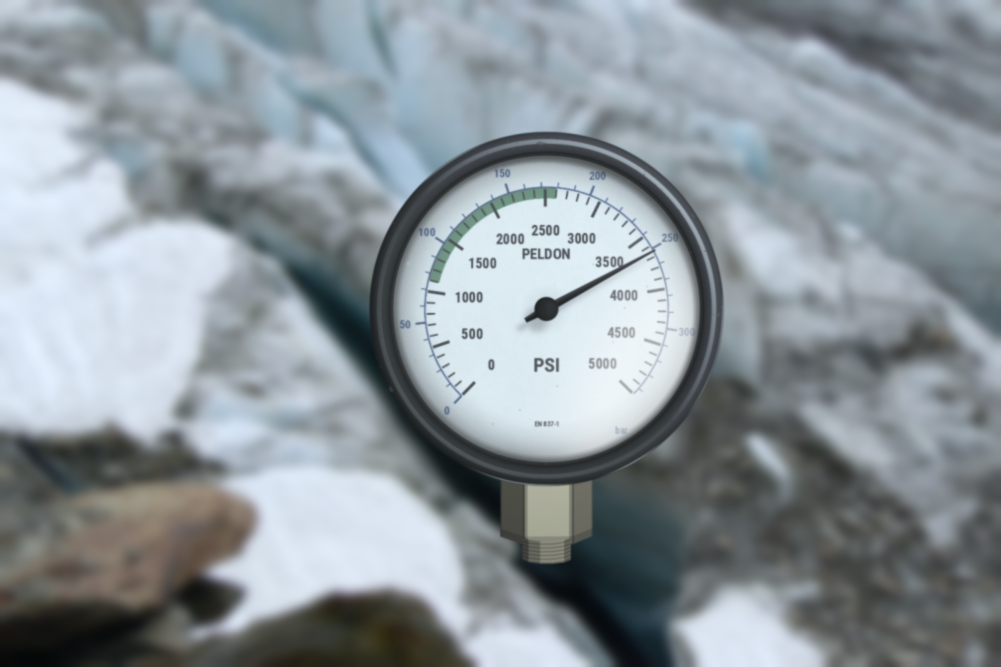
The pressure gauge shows 3650 (psi)
